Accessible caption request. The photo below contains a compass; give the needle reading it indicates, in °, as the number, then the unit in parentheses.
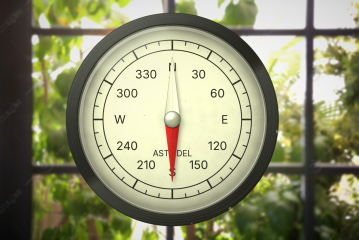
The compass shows 180 (°)
